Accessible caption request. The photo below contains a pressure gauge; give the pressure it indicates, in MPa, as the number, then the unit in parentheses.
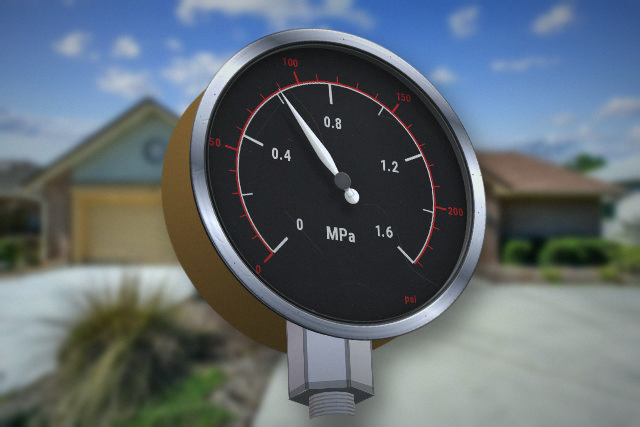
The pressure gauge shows 0.6 (MPa)
